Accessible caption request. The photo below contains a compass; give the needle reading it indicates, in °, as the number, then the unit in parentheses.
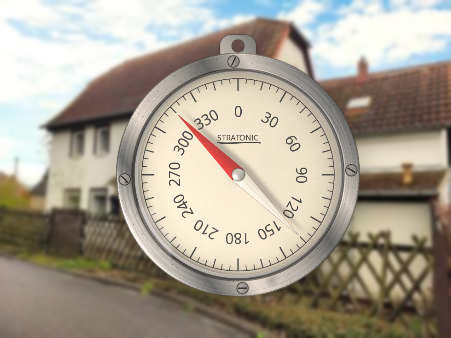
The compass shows 315 (°)
